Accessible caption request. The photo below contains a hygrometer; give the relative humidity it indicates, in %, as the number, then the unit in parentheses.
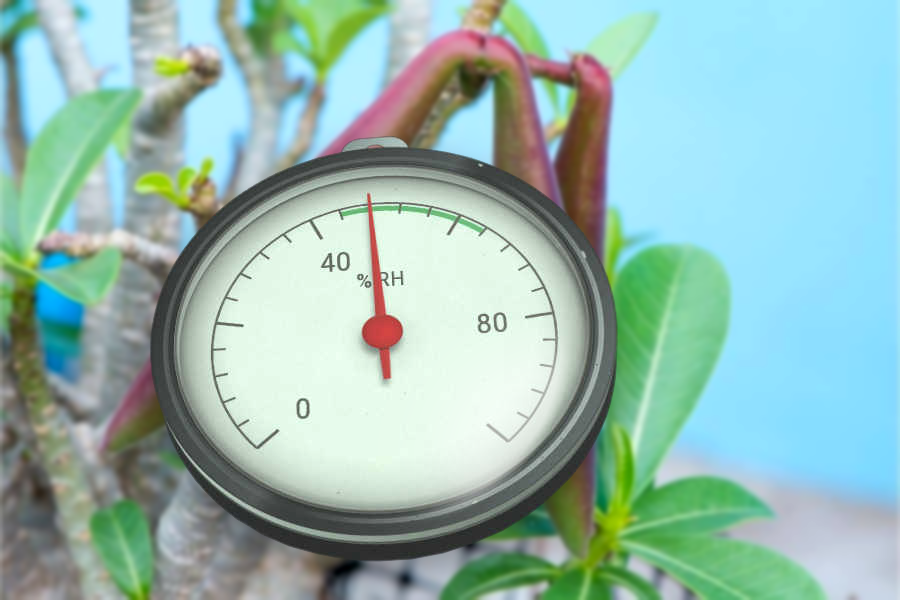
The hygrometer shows 48 (%)
